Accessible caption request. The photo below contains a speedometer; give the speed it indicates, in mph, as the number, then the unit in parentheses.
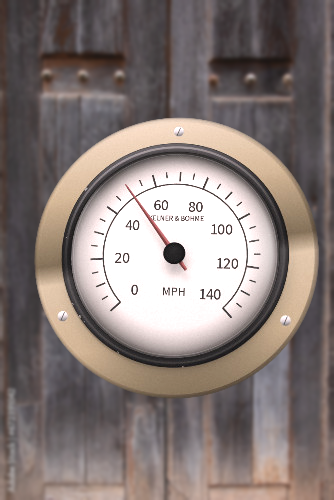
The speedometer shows 50 (mph)
